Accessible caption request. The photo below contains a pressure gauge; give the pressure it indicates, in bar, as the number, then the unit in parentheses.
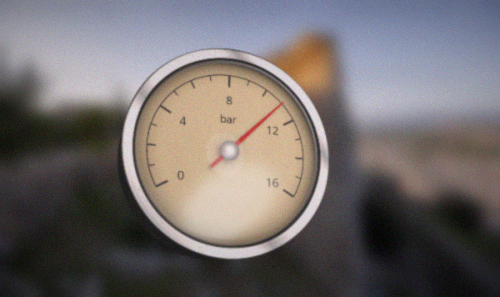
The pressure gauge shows 11 (bar)
